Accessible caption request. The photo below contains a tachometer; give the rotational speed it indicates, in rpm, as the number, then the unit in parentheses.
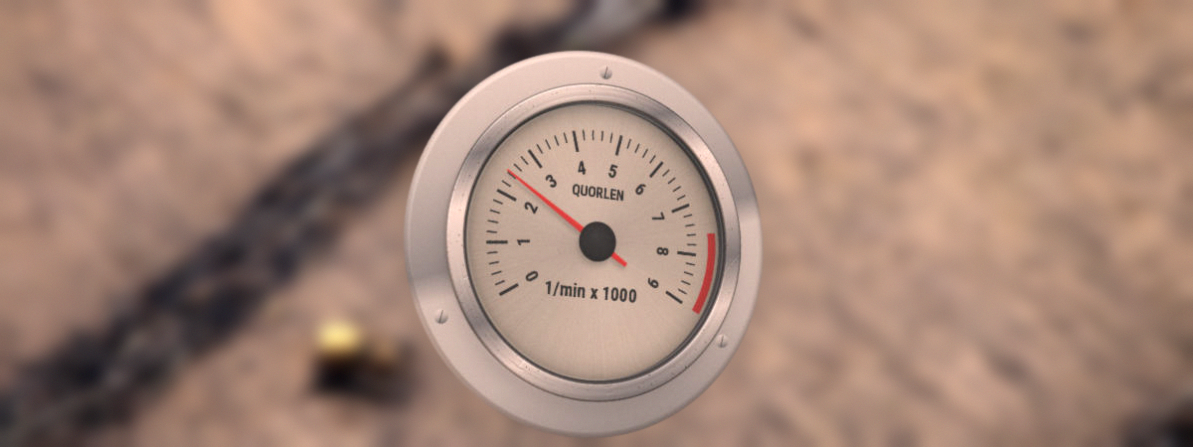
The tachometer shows 2400 (rpm)
